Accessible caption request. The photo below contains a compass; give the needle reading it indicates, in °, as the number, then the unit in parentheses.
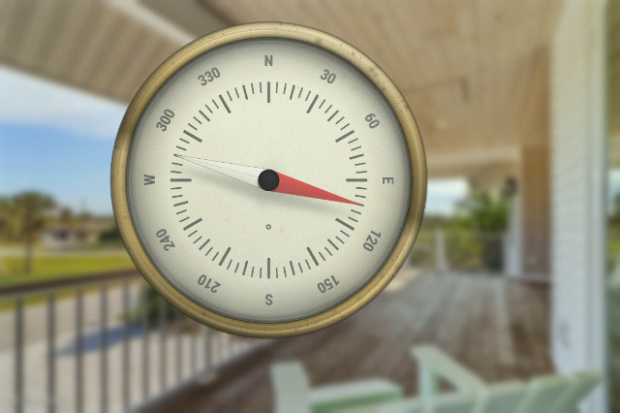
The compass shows 105 (°)
